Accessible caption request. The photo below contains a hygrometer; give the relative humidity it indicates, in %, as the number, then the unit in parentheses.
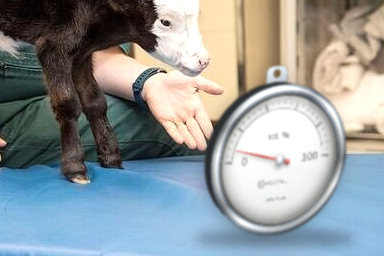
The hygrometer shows 8 (%)
